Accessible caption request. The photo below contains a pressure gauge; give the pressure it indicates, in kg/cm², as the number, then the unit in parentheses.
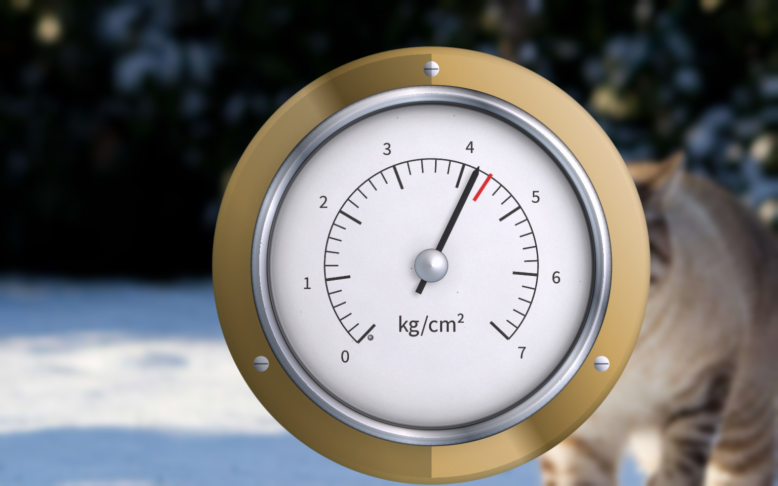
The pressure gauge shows 4.2 (kg/cm²)
